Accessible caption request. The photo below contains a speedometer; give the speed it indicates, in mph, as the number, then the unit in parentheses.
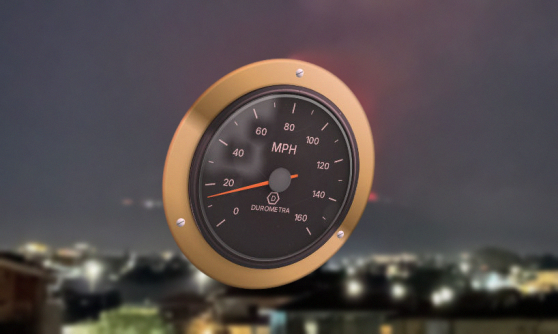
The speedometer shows 15 (mph)
